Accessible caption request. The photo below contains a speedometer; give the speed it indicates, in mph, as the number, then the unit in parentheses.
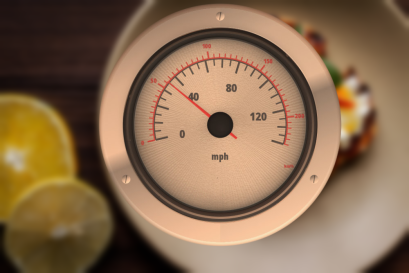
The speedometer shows 35 (mph)
